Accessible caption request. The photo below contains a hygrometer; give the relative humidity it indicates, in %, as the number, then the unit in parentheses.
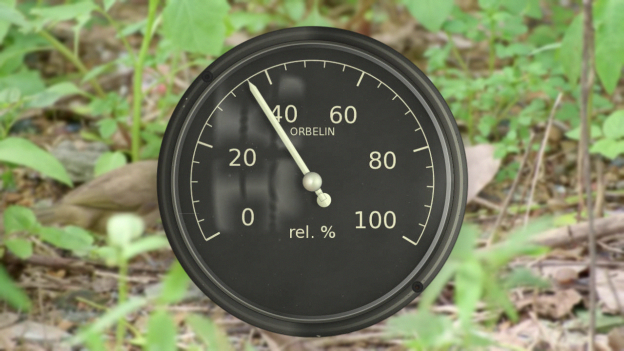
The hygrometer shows 36 (%)
